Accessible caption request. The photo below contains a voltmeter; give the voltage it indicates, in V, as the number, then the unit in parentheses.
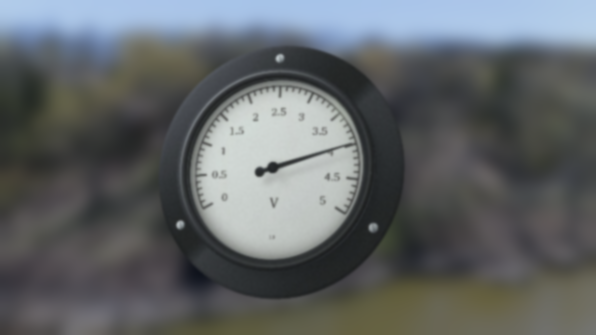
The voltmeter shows 4 (V)
